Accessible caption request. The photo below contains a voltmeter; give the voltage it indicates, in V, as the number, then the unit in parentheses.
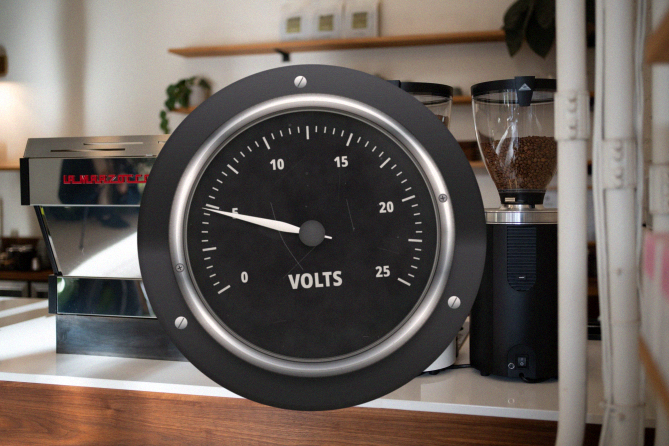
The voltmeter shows 4.75 (V)
